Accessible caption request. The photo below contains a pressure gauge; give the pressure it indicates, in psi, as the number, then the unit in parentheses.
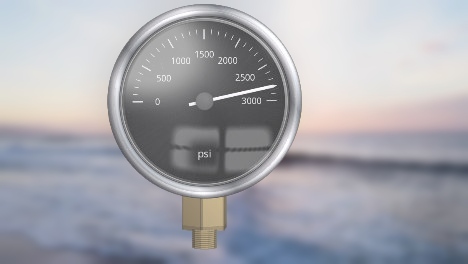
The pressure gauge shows 2800 (psi)
